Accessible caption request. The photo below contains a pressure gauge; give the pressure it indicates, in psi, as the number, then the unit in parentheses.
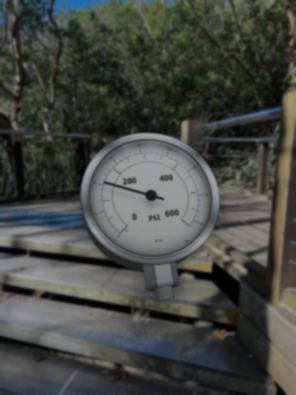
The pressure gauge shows 150 (psi)
